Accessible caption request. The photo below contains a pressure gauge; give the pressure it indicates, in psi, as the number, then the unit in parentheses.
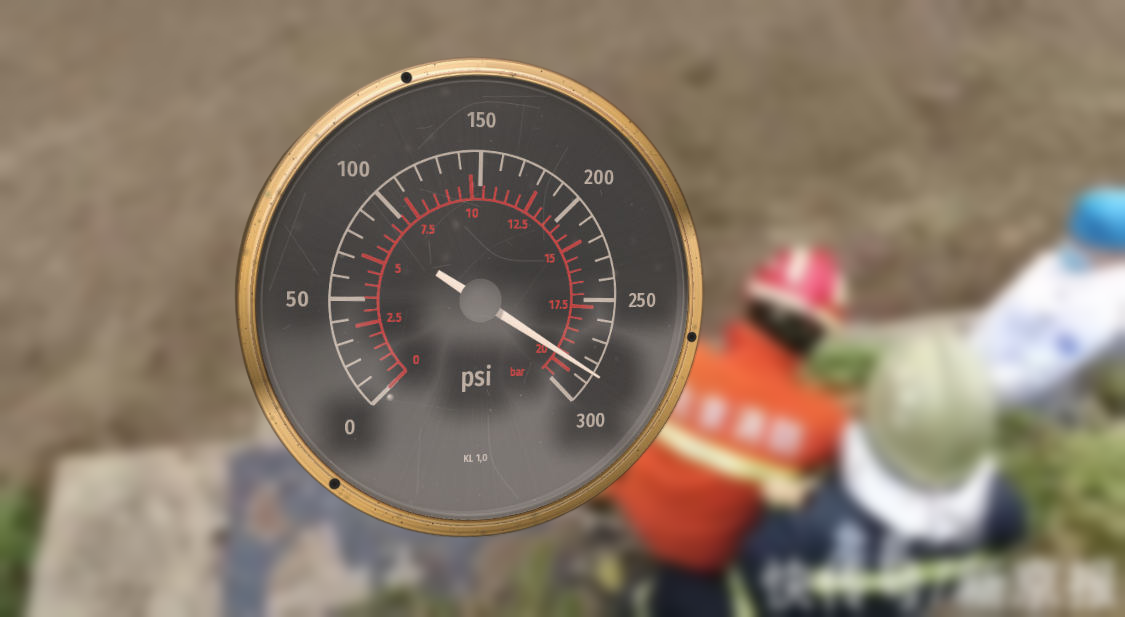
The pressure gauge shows 285 (psi)
